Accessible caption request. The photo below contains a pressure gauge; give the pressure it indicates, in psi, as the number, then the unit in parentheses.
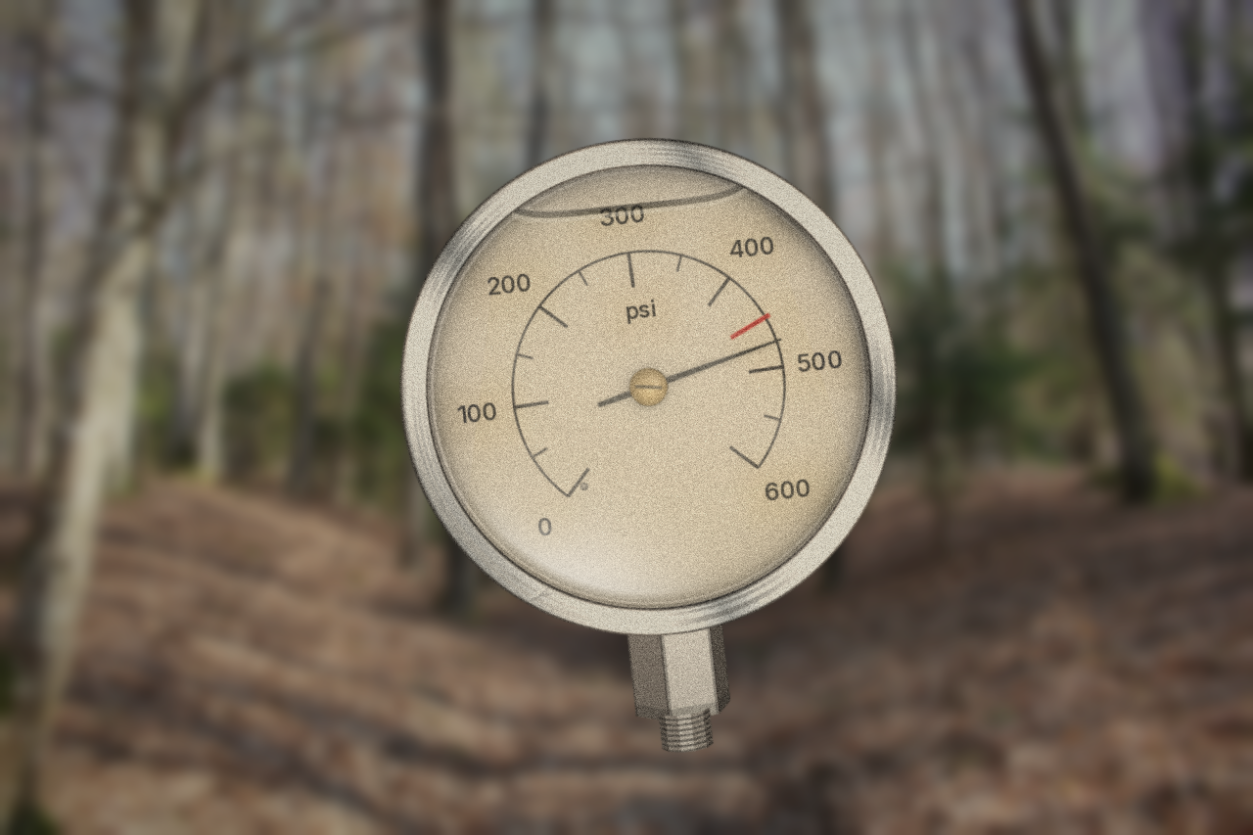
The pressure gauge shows 475 (psi)
